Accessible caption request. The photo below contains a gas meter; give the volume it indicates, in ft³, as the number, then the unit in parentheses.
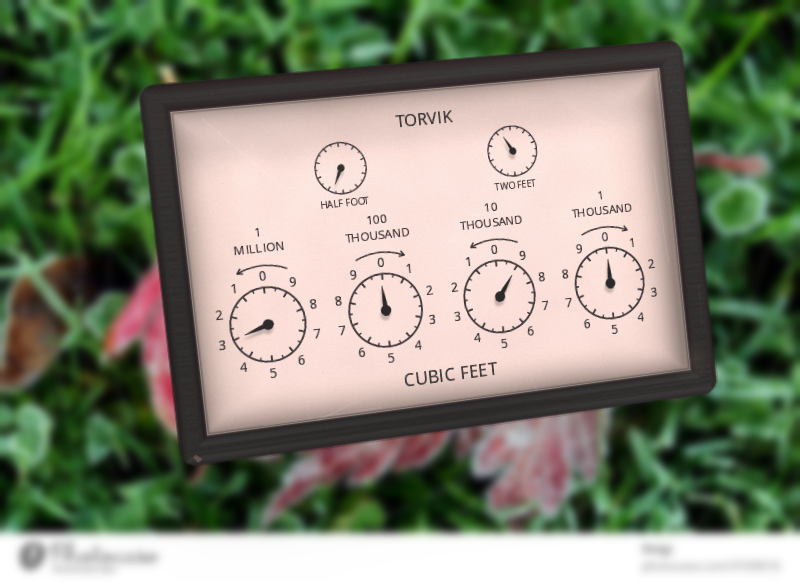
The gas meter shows 299000 (ft³)
